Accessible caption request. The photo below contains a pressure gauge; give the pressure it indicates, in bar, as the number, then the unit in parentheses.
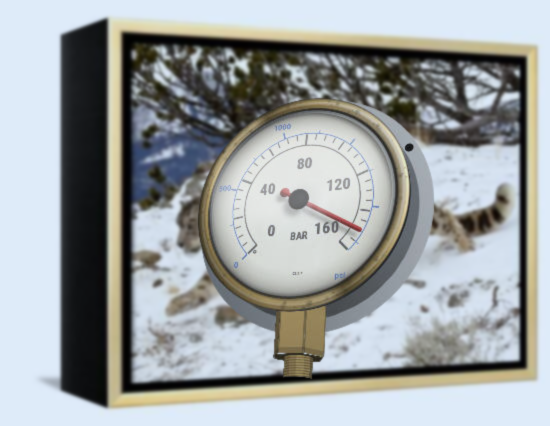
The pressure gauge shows 150 (bar)
